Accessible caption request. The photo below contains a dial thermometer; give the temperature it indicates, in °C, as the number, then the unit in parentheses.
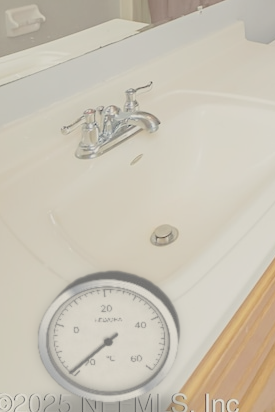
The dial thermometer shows -18 (°C)
